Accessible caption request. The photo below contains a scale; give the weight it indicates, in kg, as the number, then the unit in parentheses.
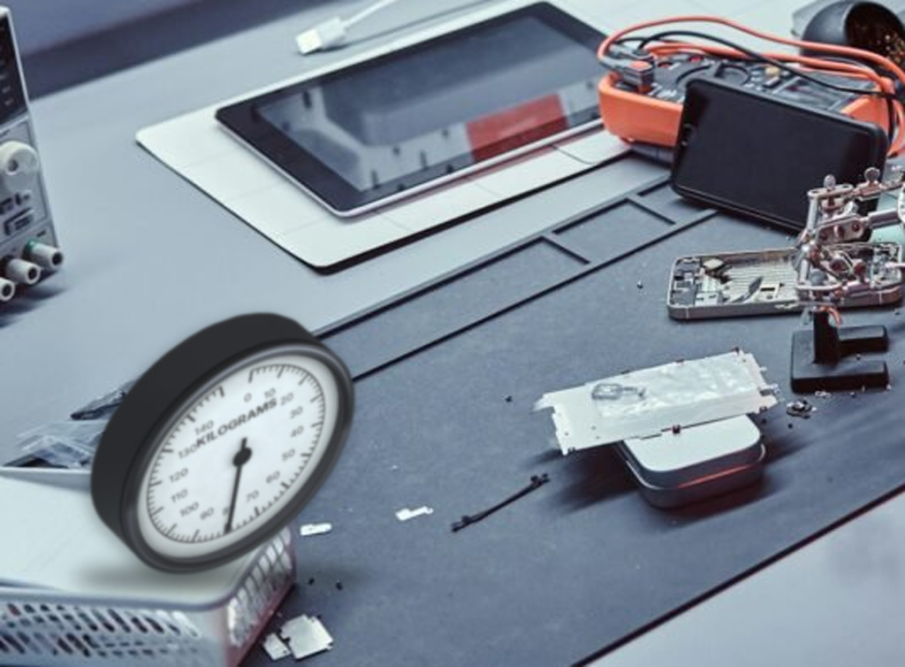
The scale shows 80 (kg)
